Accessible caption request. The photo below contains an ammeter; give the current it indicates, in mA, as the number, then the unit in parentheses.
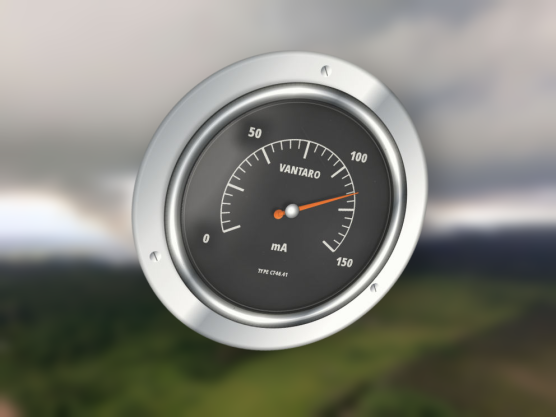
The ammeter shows 115 (mA)
